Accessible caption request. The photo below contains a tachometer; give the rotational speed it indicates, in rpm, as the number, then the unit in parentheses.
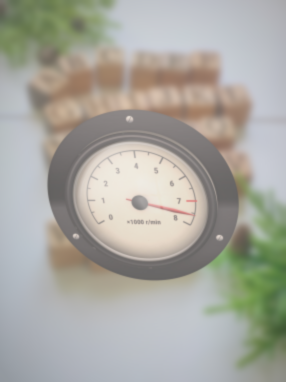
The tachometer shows 7500 (rpm)
